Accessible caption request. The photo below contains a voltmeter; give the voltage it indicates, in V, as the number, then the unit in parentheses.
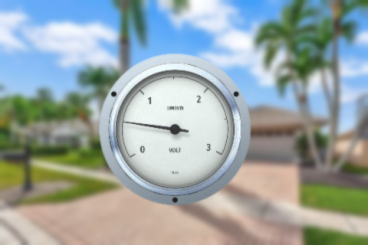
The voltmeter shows 0.5 (V)
